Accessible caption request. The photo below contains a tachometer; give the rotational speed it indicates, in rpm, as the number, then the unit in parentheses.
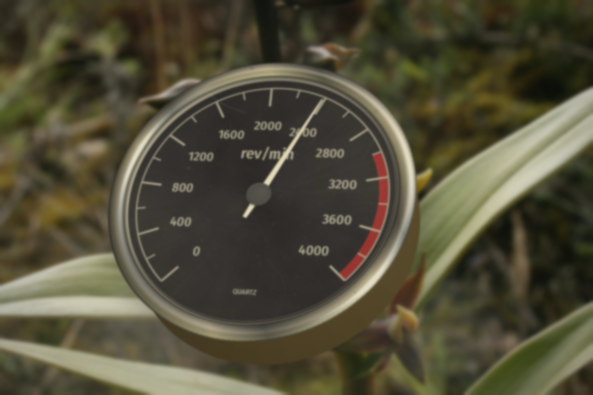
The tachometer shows 2400 (rpm)
